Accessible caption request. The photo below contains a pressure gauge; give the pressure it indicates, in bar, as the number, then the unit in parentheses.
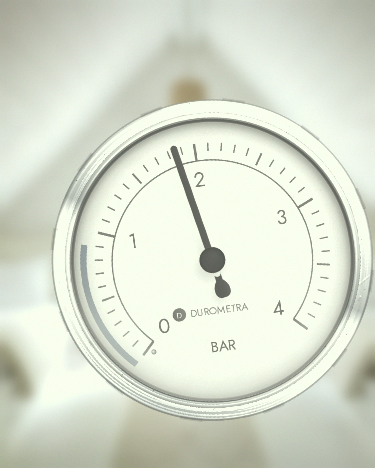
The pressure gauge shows 1.85 (bar)
